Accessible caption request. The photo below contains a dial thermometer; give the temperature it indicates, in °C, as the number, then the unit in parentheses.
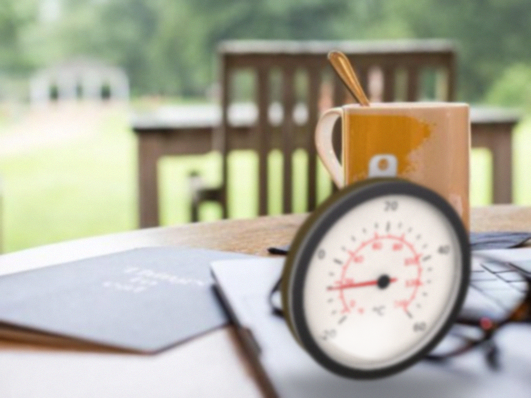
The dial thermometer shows -8 (°C)
